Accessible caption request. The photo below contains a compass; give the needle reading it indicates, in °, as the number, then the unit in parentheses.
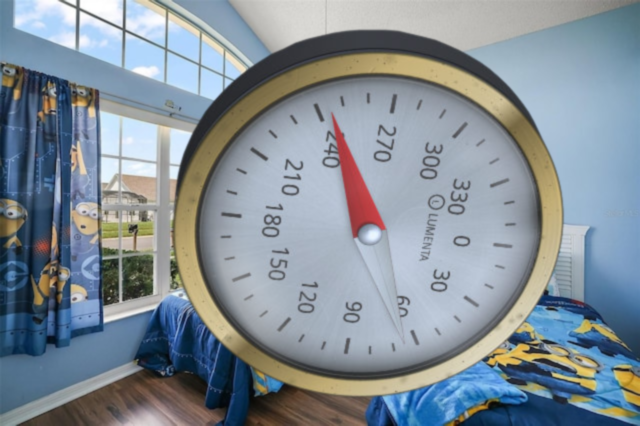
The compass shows 245 (°)
